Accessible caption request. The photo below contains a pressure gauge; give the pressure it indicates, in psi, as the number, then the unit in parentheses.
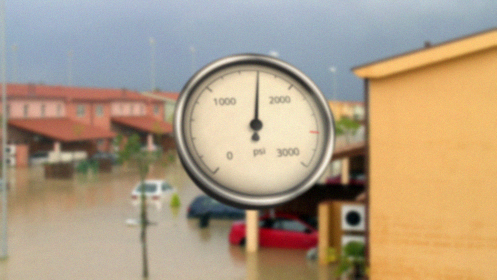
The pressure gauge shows 1600 (psi)
